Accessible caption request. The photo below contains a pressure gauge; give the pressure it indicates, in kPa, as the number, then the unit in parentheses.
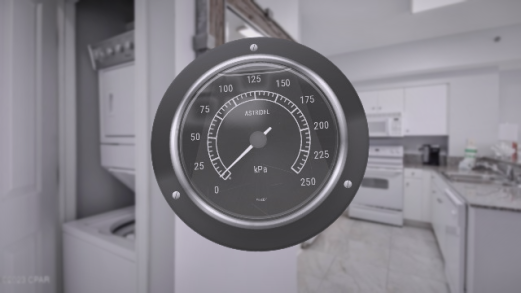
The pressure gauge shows 5 (kPa)
